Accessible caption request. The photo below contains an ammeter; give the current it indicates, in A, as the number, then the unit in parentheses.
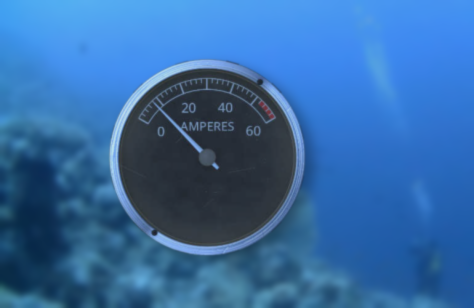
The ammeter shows 8 (A)
